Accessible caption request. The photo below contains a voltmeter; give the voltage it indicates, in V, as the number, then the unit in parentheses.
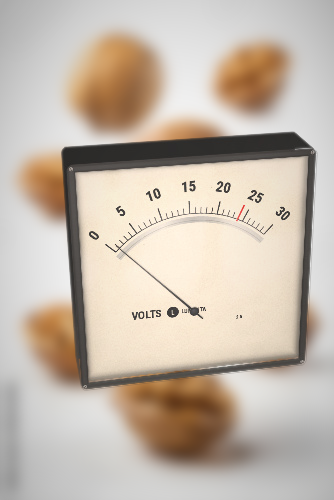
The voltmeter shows 1 (V)
